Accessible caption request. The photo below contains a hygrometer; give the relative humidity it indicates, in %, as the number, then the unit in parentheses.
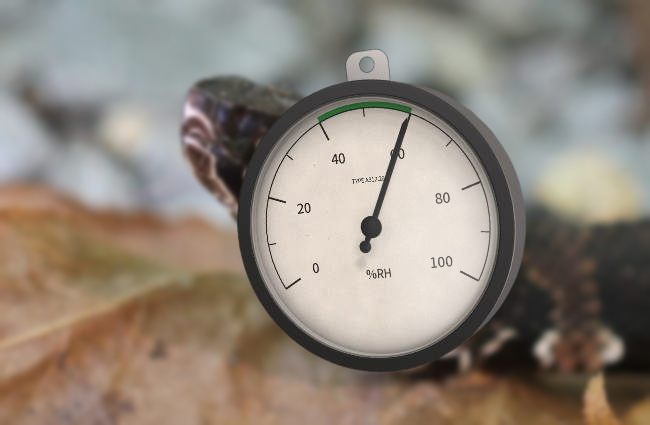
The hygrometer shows 60 (%)
